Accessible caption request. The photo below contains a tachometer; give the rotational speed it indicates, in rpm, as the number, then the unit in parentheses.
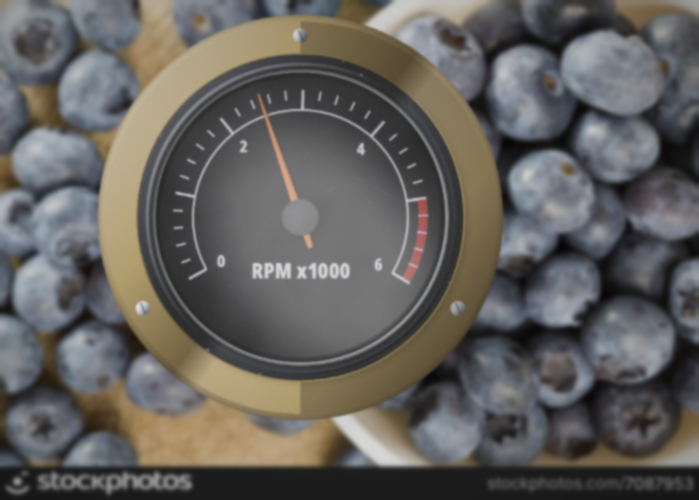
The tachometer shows 2500 (rpm)
